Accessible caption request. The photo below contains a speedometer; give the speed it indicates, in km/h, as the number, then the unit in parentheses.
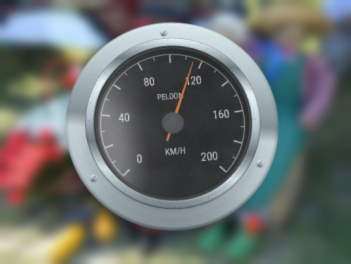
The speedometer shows 115 (km/h)
